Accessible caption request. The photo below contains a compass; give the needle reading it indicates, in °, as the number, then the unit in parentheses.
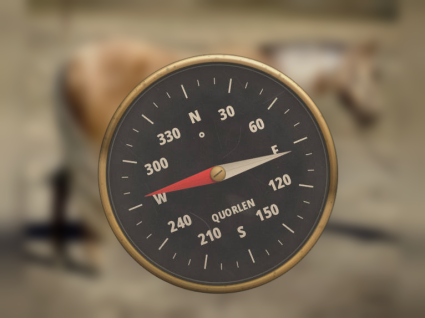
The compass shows 275 (°)
